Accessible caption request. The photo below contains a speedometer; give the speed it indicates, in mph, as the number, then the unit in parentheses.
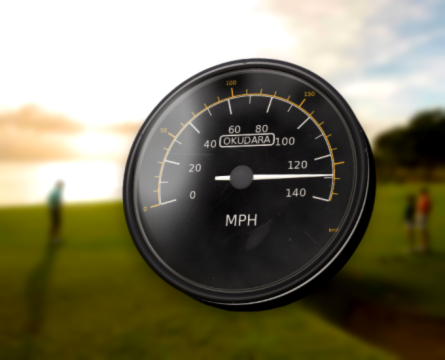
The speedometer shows 130 (mph)
